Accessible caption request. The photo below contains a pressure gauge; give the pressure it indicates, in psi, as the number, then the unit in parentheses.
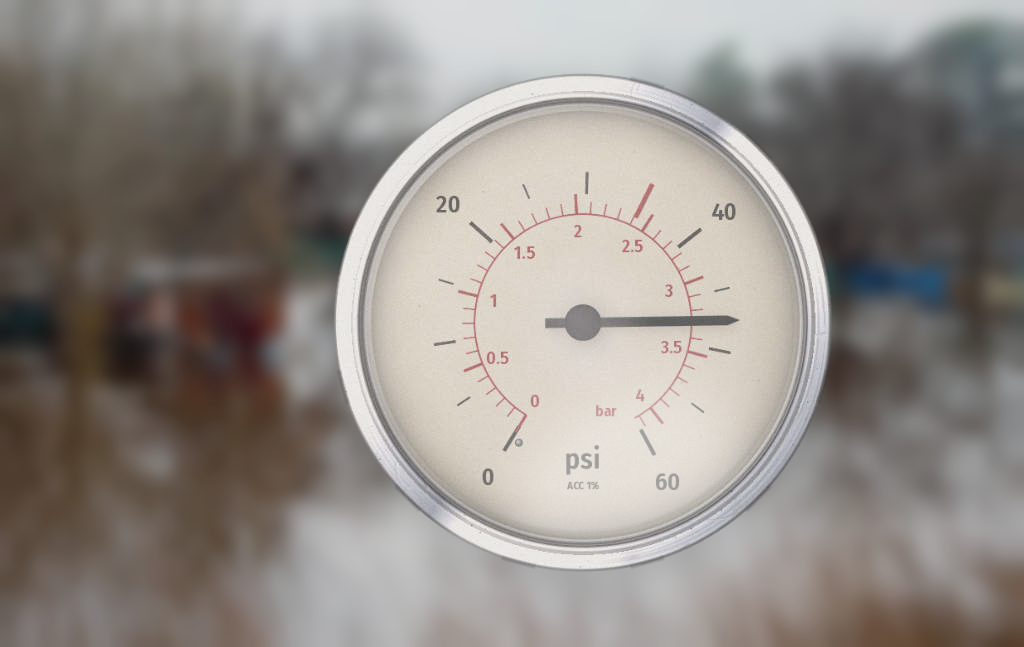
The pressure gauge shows 47.5 (psi)
